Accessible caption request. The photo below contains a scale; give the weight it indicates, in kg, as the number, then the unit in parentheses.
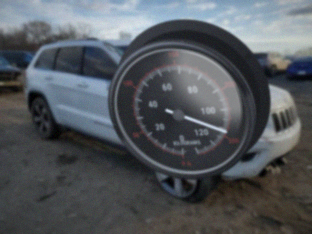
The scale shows 110 (kg)
